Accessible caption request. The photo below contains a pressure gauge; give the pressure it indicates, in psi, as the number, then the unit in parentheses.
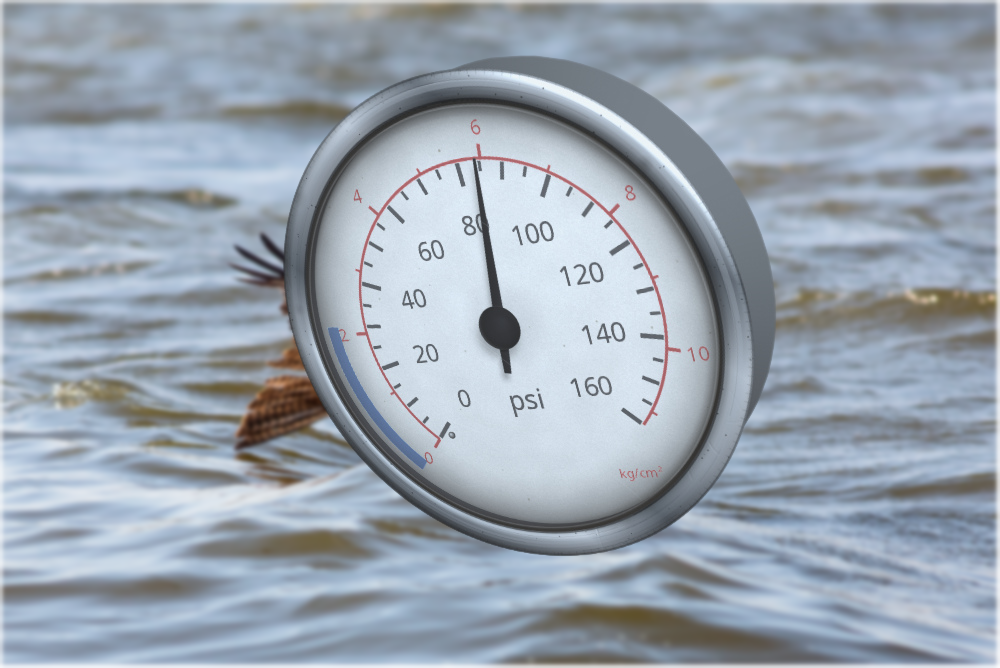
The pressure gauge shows 85 (psi)
